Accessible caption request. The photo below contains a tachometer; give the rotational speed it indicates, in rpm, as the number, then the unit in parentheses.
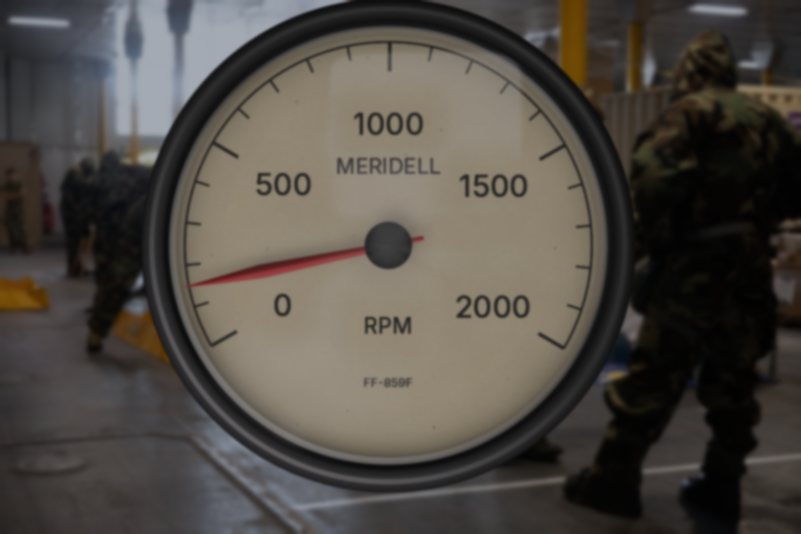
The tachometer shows 150 (rpm)
